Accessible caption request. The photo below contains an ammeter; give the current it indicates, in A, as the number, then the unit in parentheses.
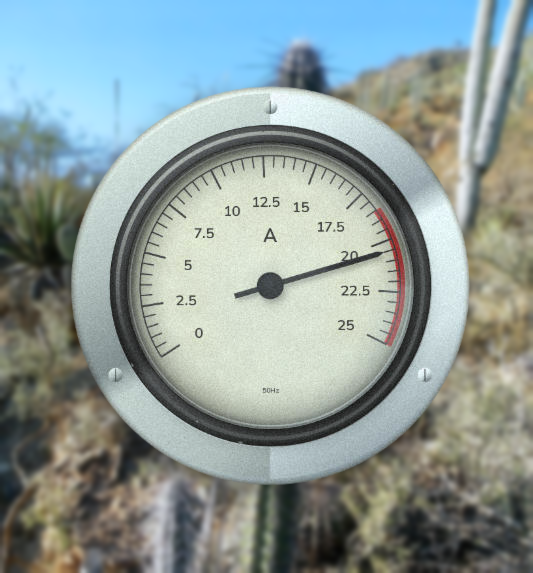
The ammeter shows 20.5 (A)
